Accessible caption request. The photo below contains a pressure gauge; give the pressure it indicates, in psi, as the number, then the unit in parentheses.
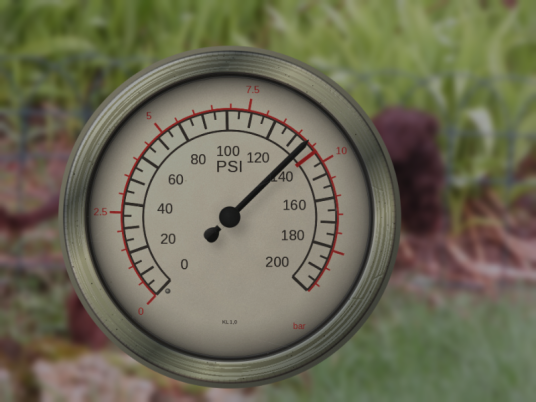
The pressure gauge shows 135 (psi)
